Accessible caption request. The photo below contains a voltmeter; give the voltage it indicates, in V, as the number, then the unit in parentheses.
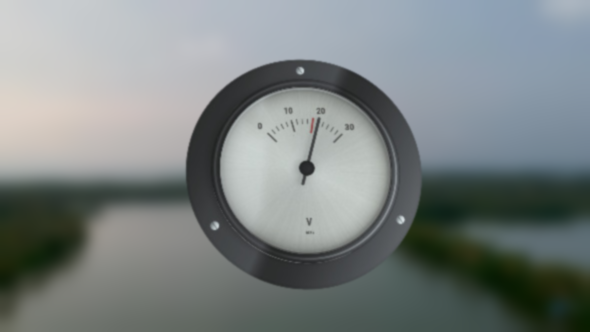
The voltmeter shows 20 (V)
